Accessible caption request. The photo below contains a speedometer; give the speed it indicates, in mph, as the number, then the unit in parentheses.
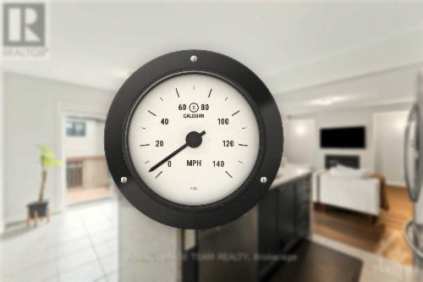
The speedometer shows 5 (mph)
